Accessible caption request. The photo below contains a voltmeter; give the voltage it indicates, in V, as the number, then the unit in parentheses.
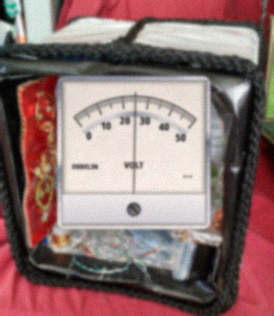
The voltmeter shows 25 (V)
